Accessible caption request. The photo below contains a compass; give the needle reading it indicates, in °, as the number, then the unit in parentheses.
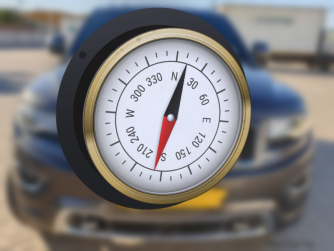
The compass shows 190 (°)
